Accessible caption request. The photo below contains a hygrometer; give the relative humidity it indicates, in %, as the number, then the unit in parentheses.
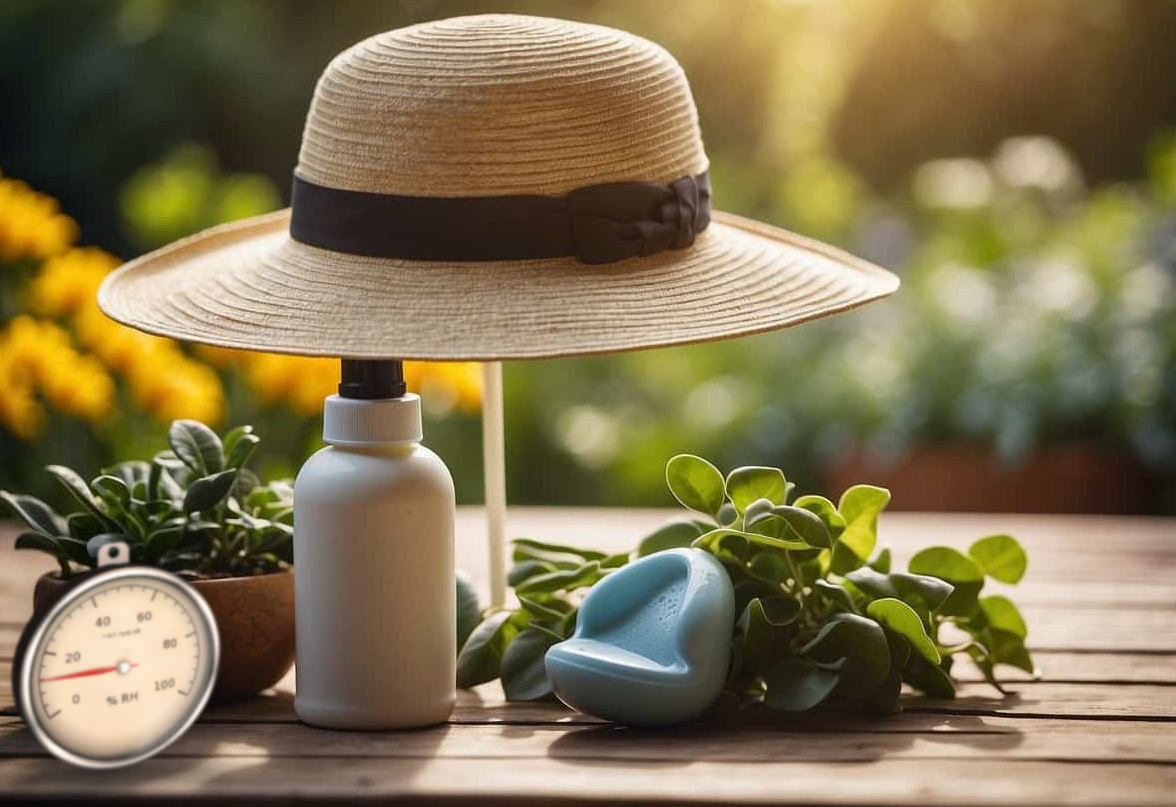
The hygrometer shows 12 (%)
